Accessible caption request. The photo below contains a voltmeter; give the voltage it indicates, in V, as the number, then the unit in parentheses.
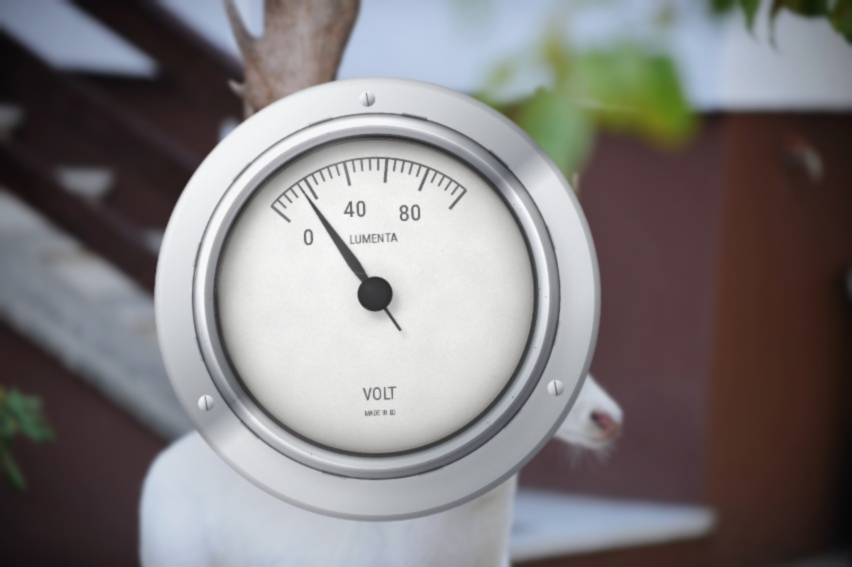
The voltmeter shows 16 (V)
